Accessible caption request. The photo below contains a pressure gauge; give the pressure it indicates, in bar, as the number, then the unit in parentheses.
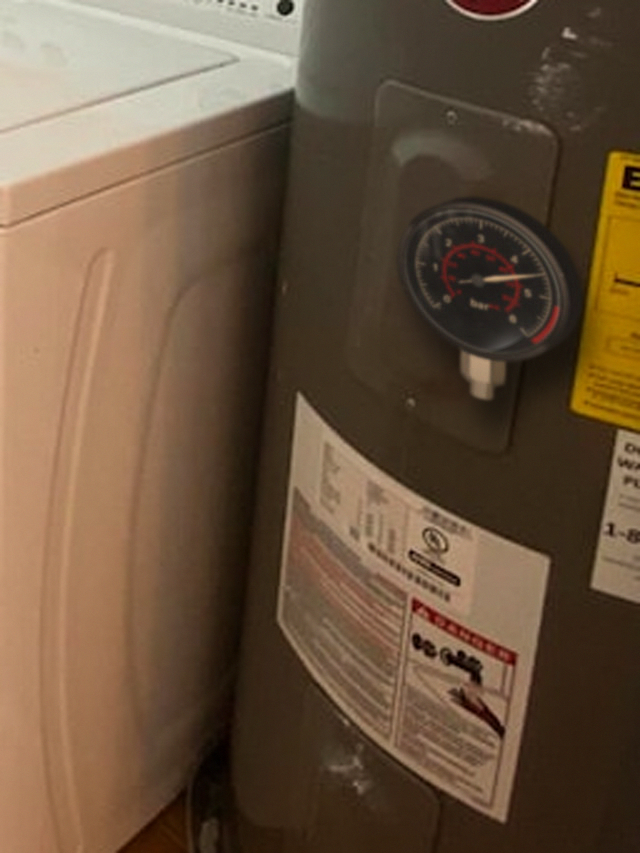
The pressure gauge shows 4.5 (bar)
